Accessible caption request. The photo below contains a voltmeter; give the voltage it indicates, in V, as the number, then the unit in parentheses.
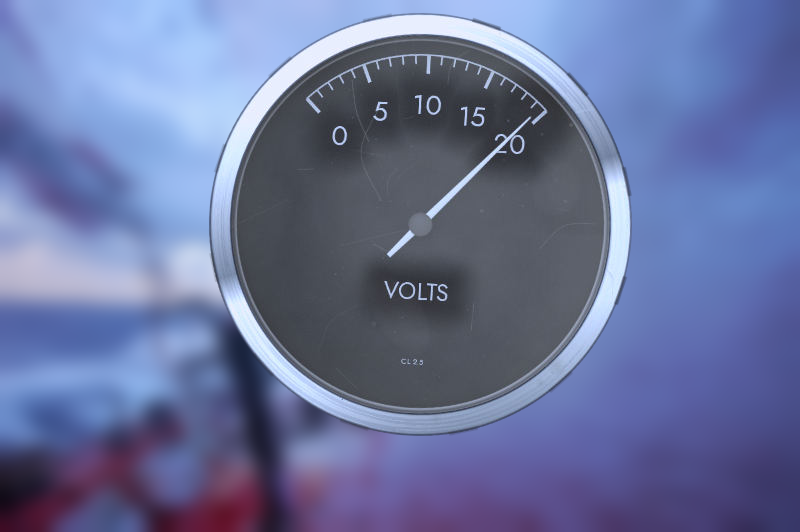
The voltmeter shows 19.5 (V)
